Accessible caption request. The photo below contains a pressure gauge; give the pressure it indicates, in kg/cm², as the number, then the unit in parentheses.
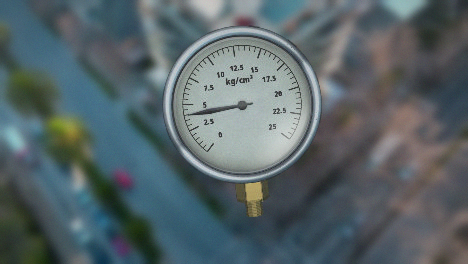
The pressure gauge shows 4 (kg/cm²)
